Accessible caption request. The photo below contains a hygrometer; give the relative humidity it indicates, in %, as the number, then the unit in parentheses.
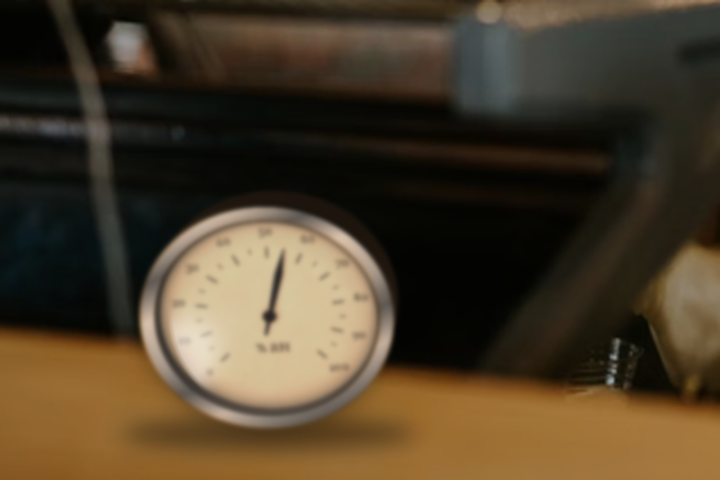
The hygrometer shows 55 (%)
